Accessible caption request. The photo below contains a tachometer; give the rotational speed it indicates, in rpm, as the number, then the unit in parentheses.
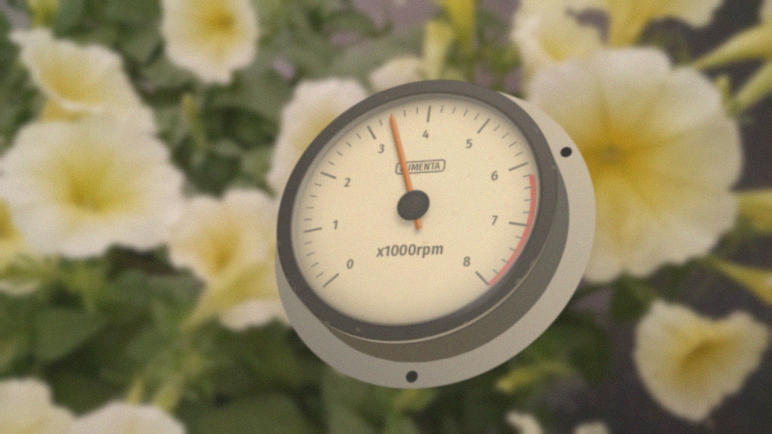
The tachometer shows 3400 (rpm)
